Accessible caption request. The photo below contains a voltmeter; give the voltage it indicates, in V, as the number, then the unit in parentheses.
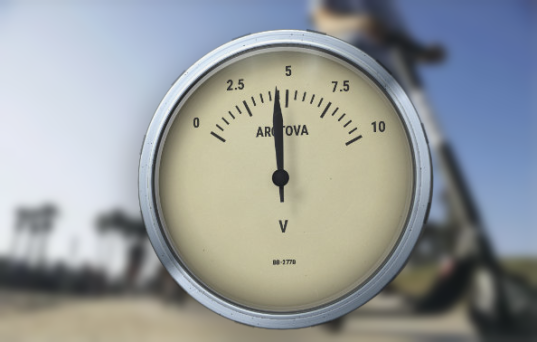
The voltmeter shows 4.5 (V)
